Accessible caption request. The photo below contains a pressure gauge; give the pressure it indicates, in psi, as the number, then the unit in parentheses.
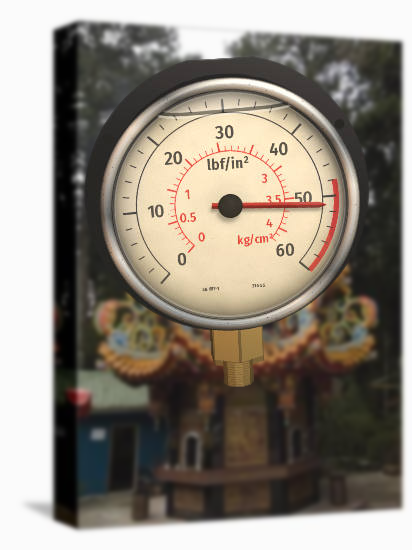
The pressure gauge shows 51 (psi)
